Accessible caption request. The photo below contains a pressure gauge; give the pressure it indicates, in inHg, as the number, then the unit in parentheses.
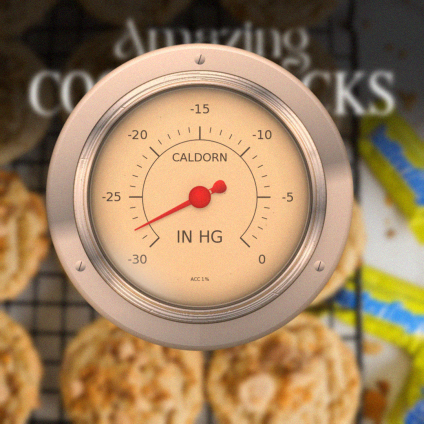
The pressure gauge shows -28 (inHg)
